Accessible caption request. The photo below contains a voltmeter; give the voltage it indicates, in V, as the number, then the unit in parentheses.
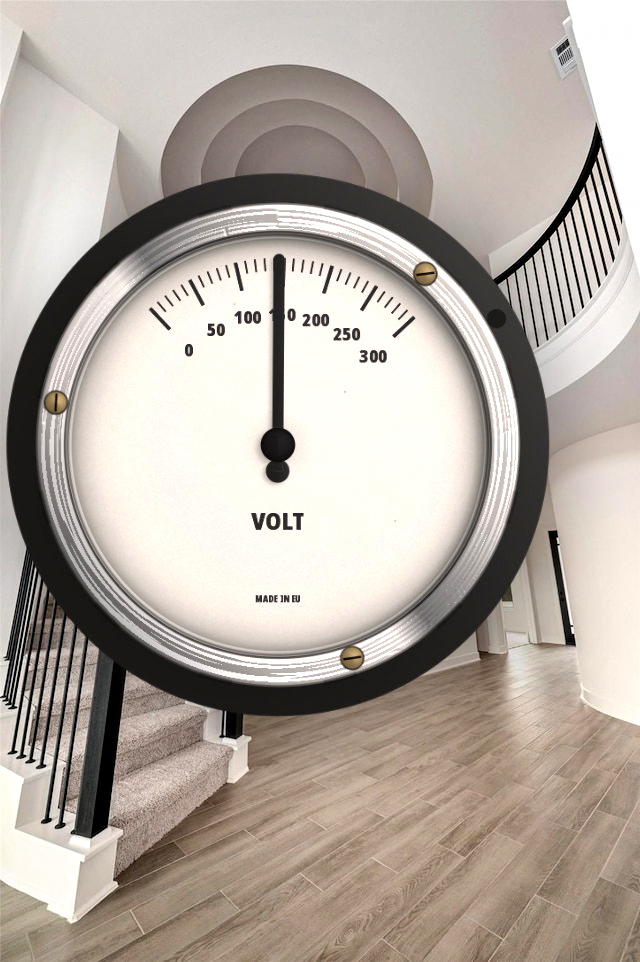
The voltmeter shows 145 (V)
